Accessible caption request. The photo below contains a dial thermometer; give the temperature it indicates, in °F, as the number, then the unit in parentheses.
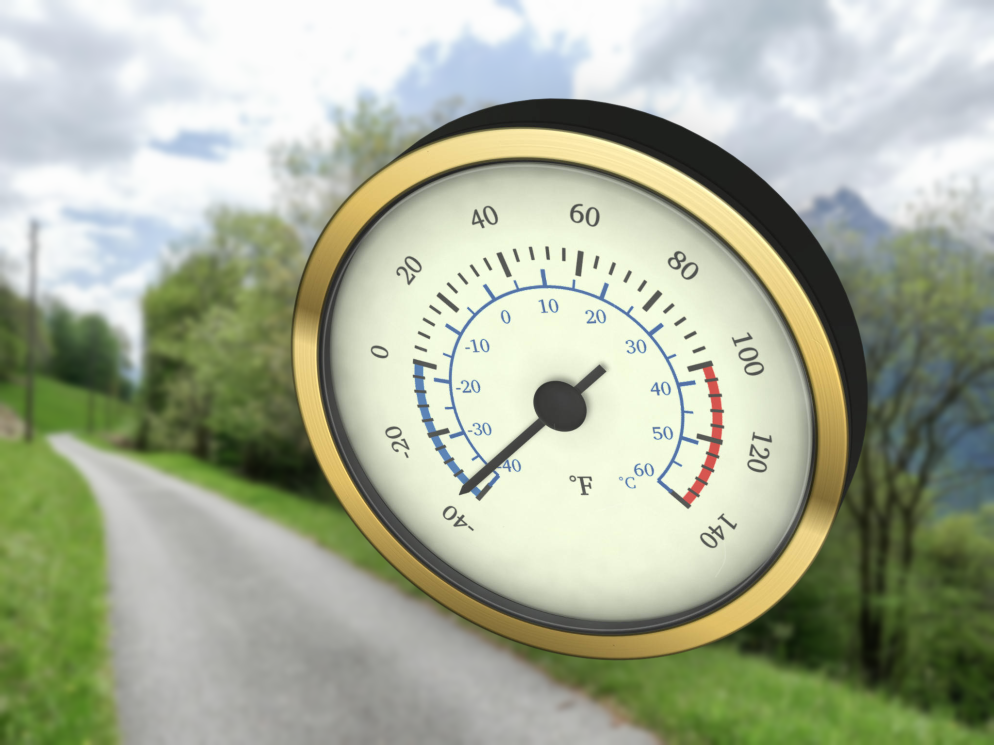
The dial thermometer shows -36 (°F)
